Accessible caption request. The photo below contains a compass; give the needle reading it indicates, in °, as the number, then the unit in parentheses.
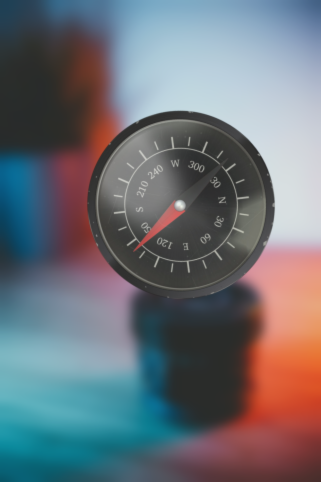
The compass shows 142.5 (°)
